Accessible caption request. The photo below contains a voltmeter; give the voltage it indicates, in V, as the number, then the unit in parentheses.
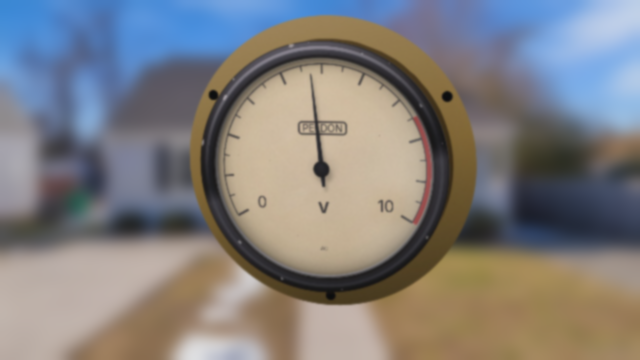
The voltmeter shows 4.75 (V)
